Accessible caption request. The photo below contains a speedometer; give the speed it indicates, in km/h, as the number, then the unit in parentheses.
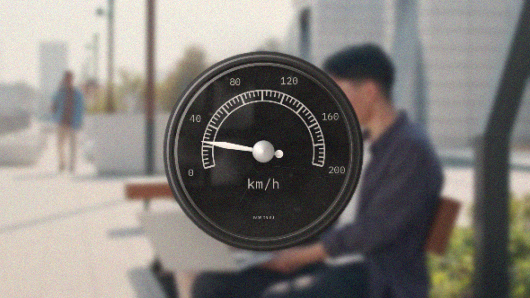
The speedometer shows 24 (km/h)
